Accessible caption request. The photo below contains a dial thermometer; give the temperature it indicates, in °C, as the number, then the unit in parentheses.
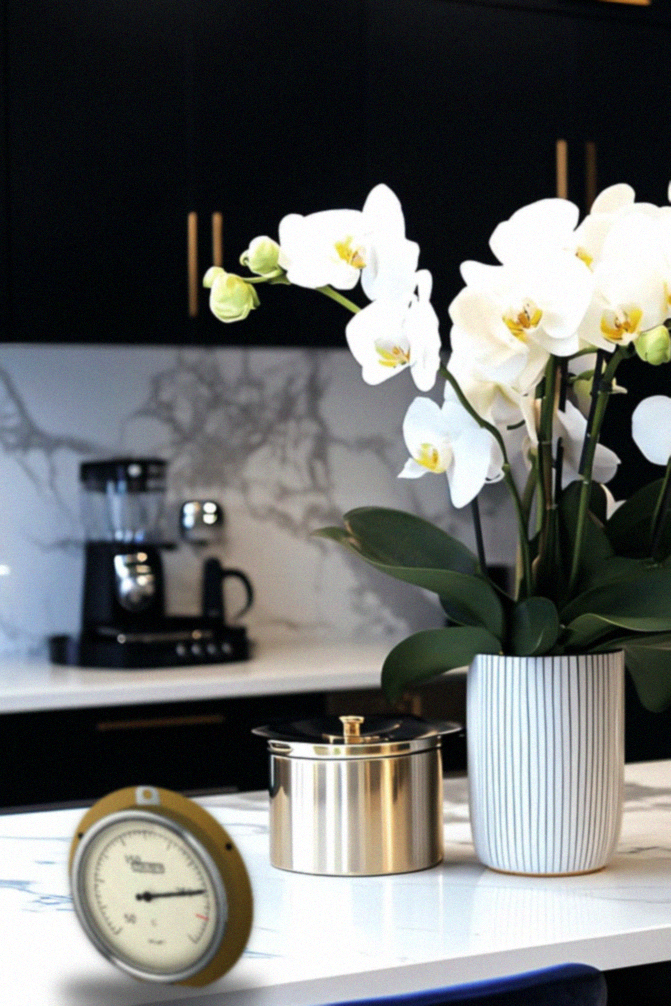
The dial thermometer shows 250 (°C)
